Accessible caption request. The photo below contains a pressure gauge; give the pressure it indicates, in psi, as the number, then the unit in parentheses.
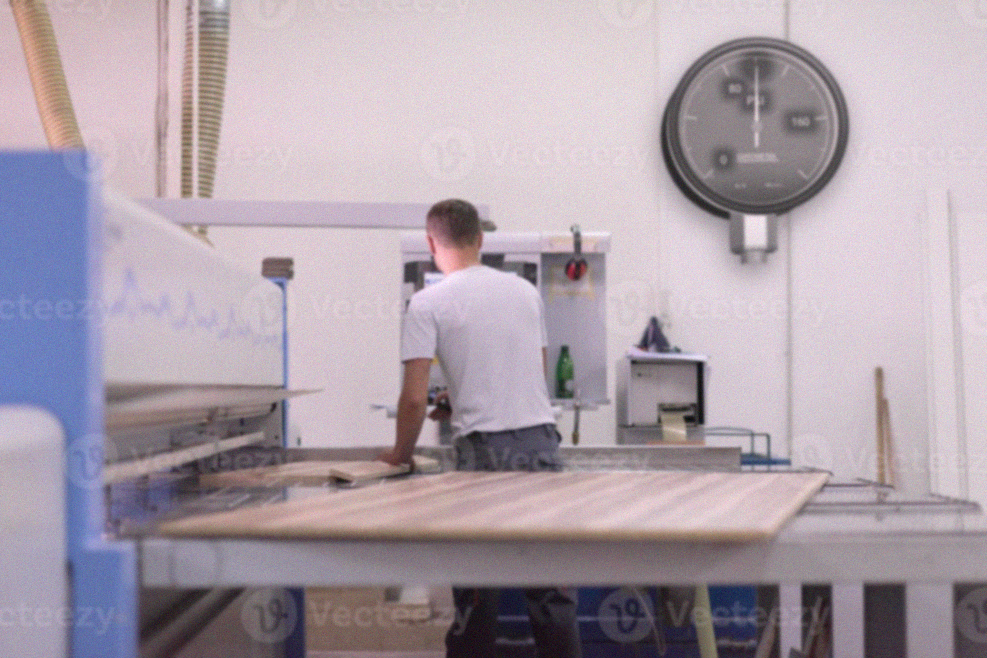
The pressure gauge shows 100 (psi)
